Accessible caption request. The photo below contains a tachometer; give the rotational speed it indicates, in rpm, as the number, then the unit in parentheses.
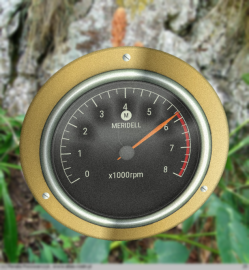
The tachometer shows 5750 (rpm)
